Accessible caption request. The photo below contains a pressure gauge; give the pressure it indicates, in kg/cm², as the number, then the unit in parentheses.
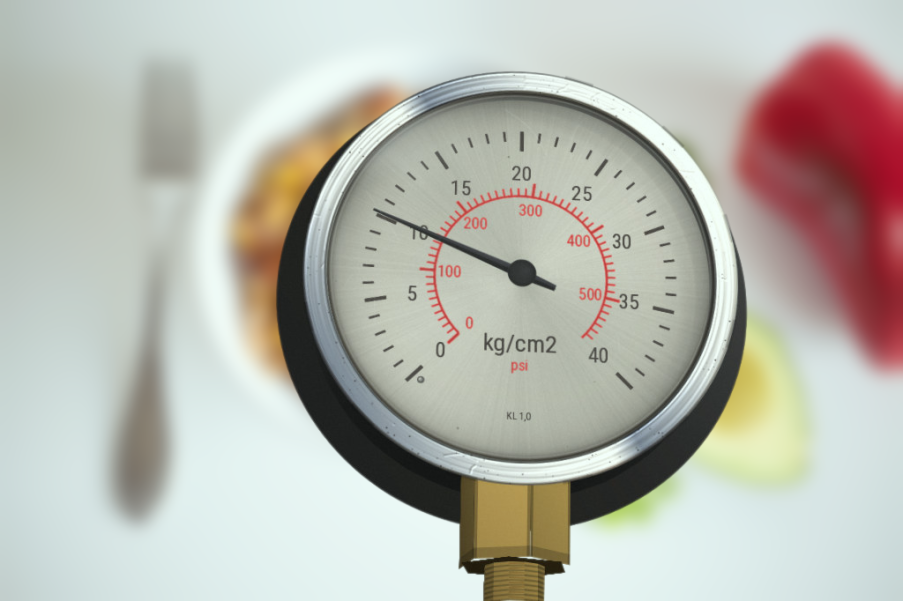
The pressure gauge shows 10 (kg/cm²)
